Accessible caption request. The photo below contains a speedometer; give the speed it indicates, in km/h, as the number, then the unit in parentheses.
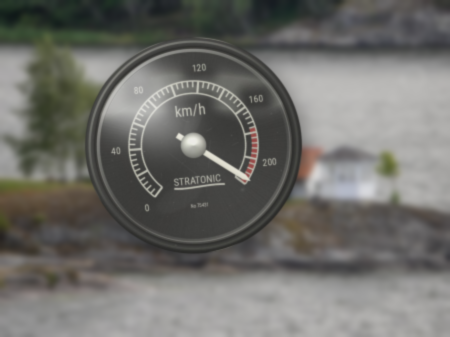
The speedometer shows 216 (km/h)
